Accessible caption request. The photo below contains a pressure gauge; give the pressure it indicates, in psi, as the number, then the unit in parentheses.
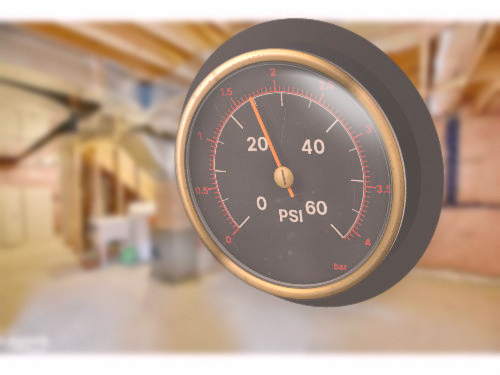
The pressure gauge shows 25 (psi)
